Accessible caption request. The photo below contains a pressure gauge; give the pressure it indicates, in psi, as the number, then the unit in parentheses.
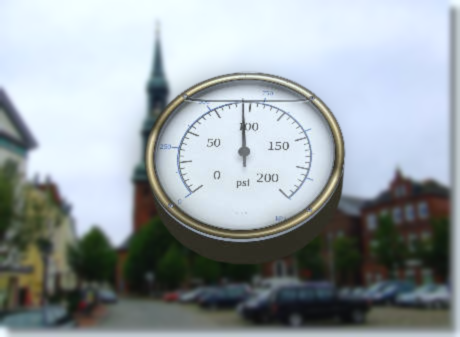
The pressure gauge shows 95 (psi)
